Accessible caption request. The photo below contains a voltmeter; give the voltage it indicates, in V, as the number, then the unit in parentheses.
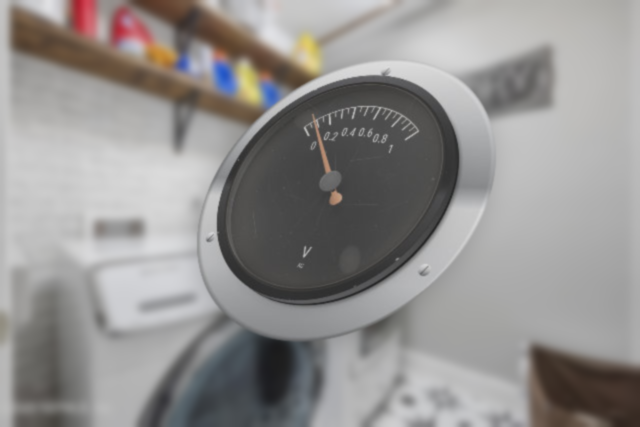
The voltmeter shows 0.1 (V)
